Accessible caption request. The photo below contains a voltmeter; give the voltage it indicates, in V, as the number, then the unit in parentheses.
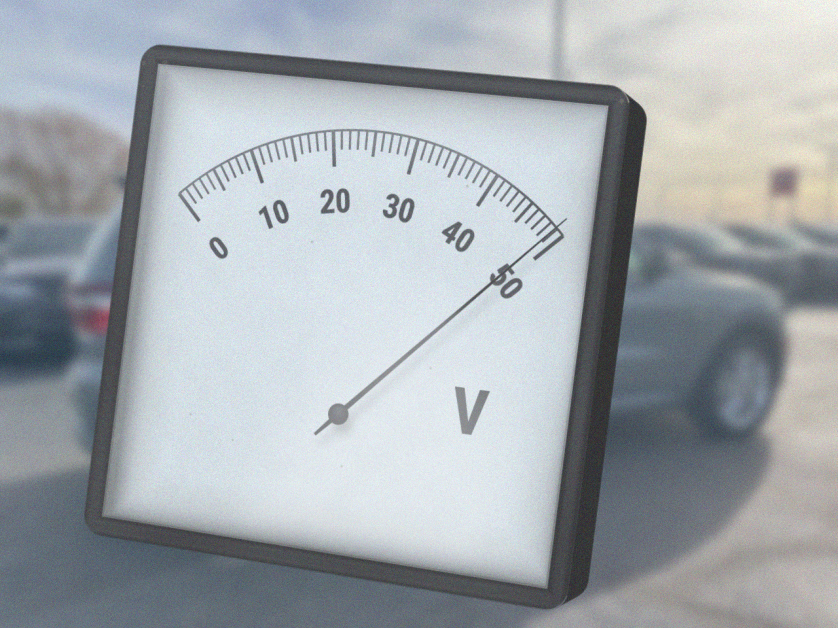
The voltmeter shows 49 (V)
